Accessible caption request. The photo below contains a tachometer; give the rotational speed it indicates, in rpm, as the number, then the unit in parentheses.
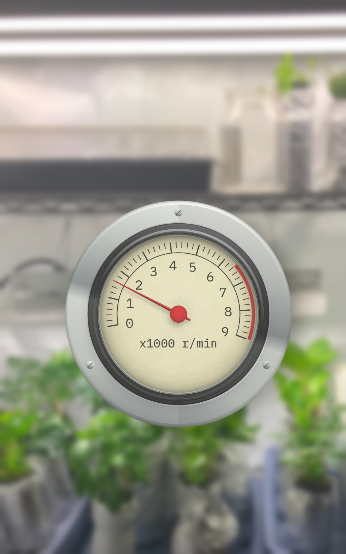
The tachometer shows 1600 (rpm)
